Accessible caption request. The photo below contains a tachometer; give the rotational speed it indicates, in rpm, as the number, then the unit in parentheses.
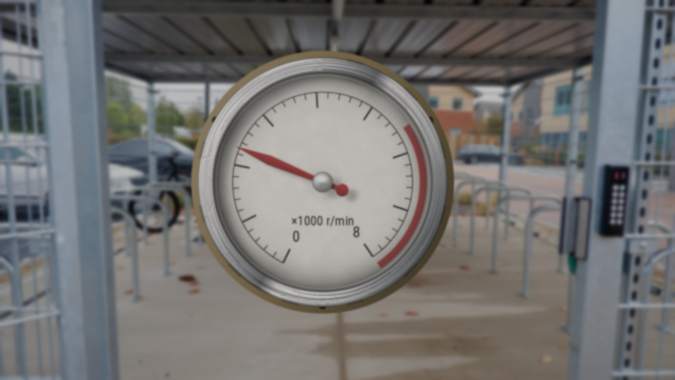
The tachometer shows 2300 (rpm)
